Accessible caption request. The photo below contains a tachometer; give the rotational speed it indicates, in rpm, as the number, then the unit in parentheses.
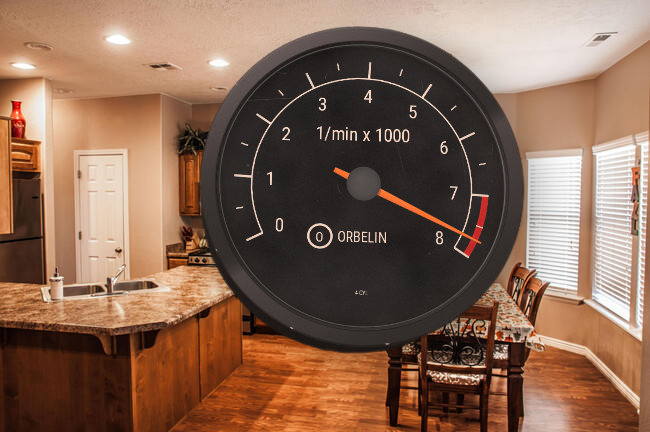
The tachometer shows 7750 (rpm)
